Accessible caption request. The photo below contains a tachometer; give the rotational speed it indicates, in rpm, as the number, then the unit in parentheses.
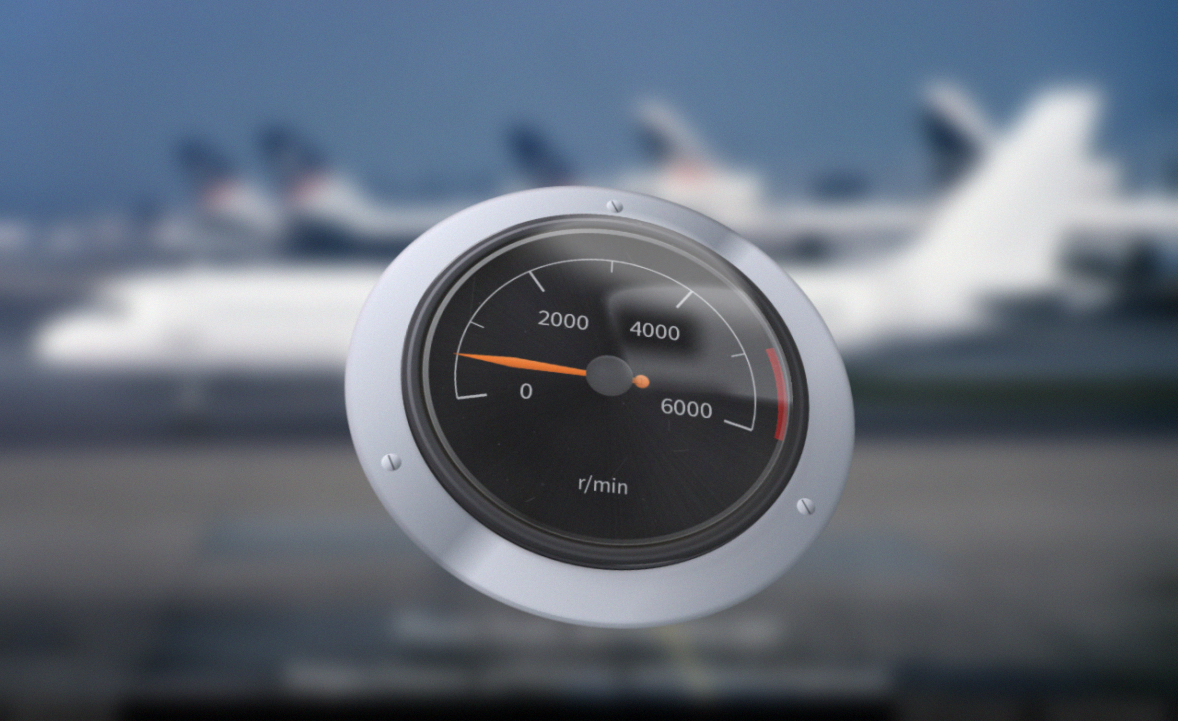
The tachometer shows 500 (rpm)
